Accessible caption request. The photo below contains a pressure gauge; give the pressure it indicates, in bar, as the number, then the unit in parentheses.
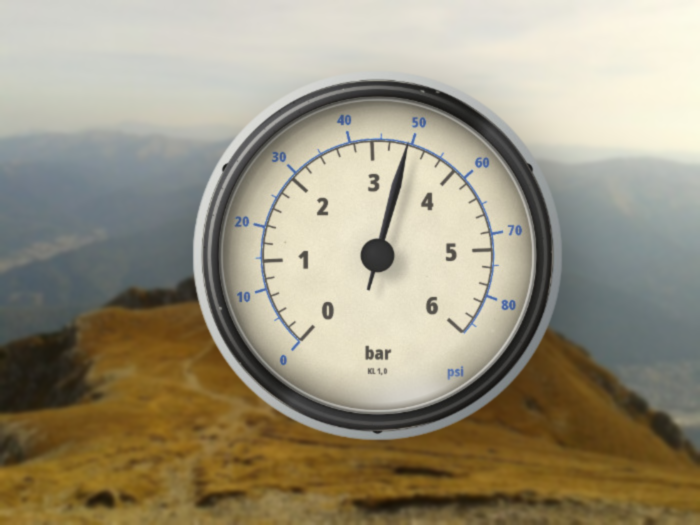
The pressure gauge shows 3.4 (bar)
